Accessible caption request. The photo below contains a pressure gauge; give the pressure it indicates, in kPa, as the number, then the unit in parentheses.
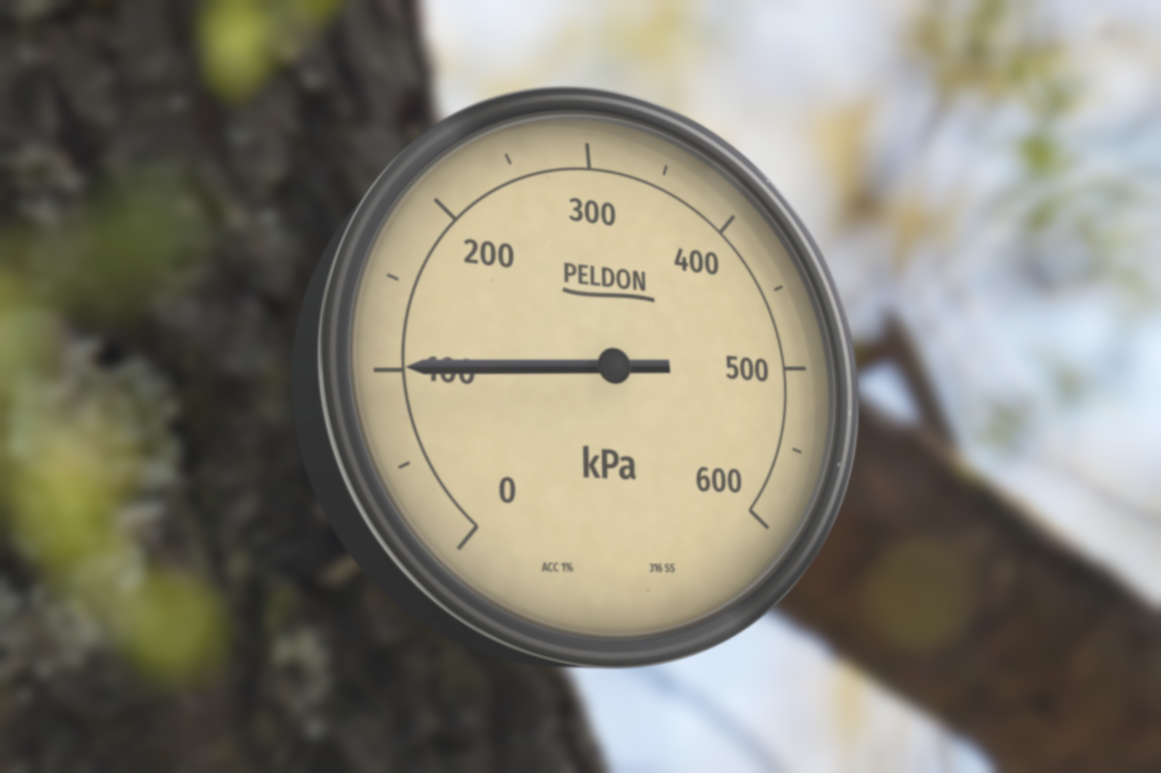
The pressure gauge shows 100 (kPa)
